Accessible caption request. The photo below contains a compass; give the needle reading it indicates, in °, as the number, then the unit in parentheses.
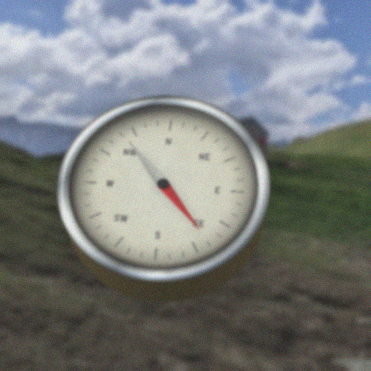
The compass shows 140 (°)
